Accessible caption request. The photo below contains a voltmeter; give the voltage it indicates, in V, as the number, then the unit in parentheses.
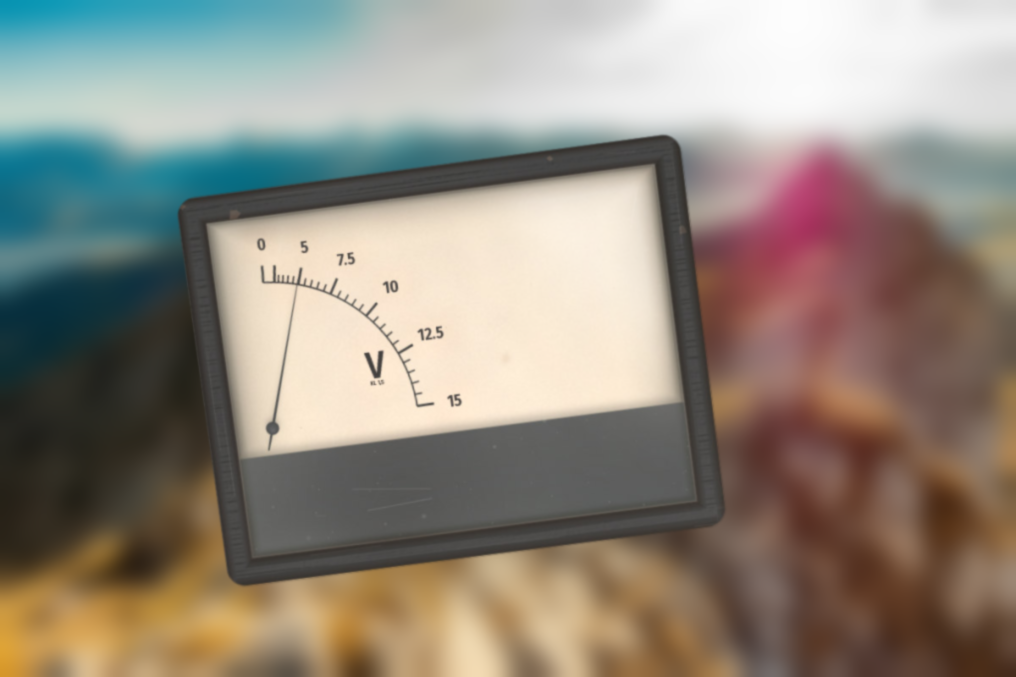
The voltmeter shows 5 (V)
